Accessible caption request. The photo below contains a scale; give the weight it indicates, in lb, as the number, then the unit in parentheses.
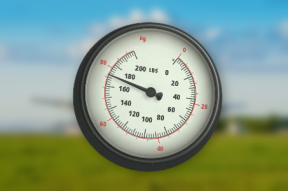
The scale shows 170 (lb)
